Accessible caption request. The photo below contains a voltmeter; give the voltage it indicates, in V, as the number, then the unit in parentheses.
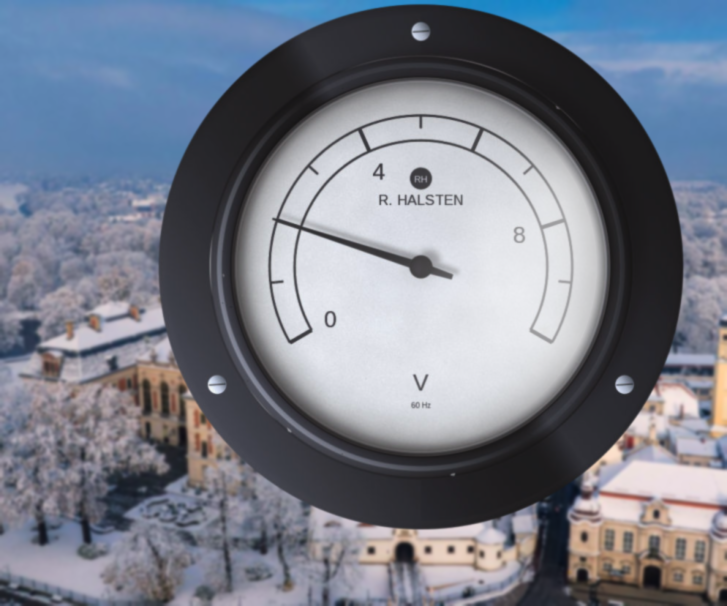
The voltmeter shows 2 (V)
